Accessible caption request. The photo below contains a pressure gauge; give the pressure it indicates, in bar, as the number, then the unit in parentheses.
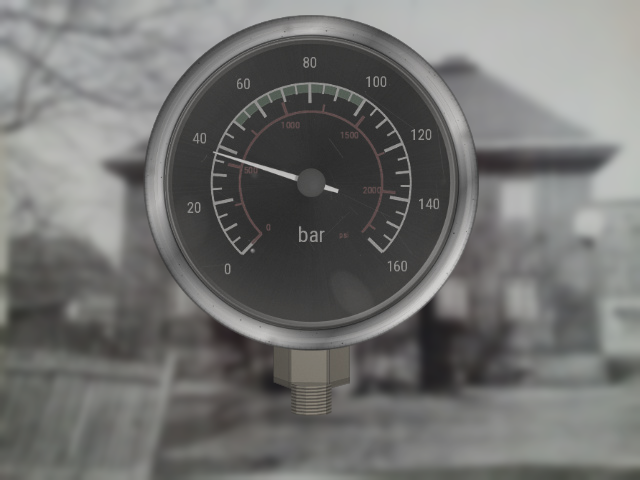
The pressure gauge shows 37.5 (bar)
